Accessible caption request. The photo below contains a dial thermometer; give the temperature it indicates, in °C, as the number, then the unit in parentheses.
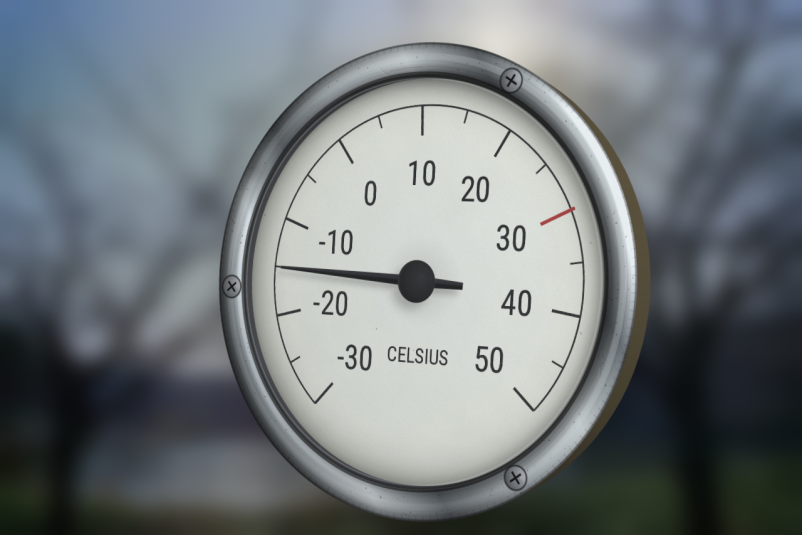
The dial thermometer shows -15 (°C)
